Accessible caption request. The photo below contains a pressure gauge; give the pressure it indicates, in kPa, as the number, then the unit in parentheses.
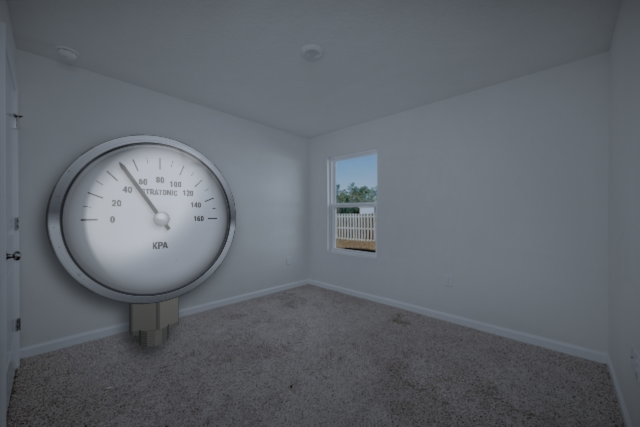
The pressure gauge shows 50 (kPa)
